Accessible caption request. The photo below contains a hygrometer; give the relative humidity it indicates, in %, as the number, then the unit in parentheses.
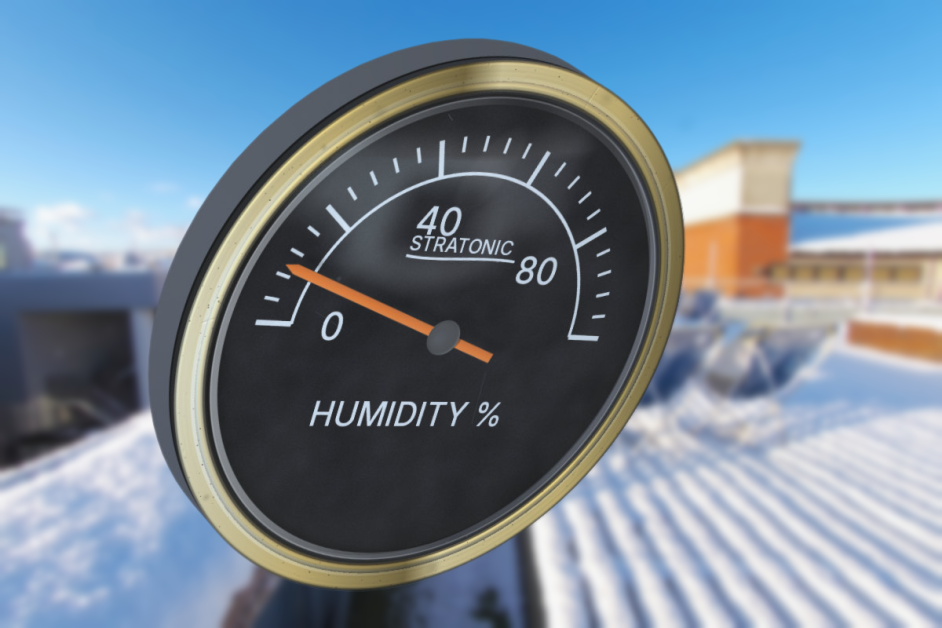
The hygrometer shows 10 (%)
